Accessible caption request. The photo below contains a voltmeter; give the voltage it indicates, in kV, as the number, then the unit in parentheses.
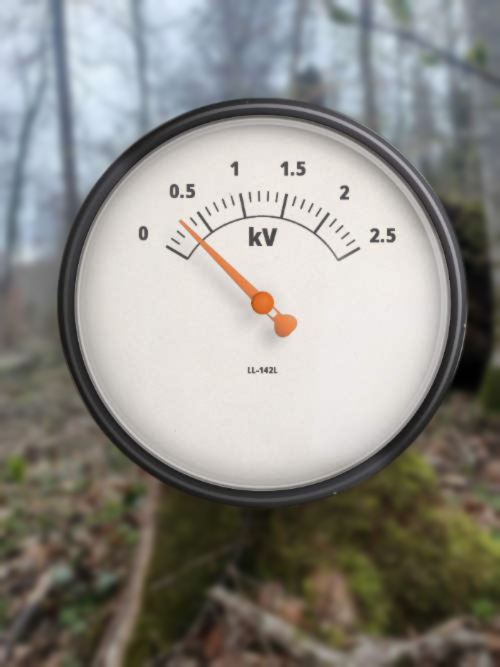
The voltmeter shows 0.3 (kV)
